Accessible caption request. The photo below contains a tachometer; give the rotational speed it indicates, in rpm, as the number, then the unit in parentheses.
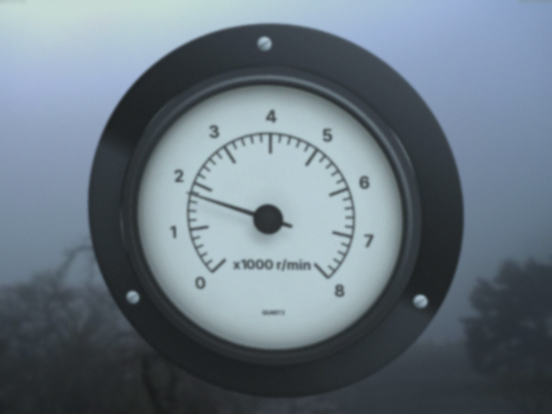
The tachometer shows 1800 (rpm)
